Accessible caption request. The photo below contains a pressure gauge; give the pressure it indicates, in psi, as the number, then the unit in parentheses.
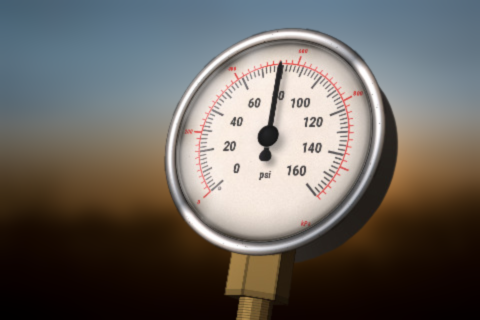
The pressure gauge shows 80 (psi)
